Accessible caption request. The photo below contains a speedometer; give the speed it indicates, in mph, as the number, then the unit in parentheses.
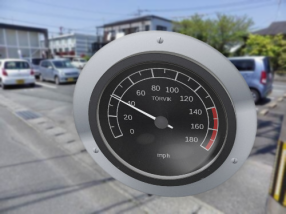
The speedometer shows 40 (mph)
